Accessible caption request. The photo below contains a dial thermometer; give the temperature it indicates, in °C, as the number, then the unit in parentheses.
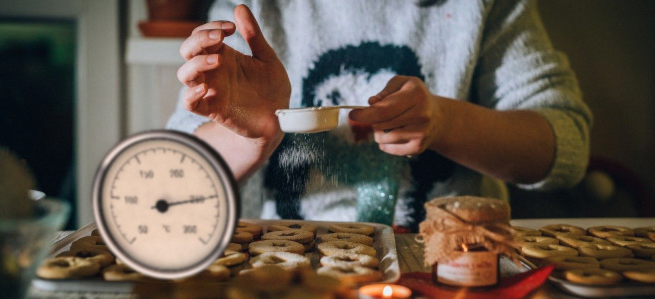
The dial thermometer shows 250 (°C)
